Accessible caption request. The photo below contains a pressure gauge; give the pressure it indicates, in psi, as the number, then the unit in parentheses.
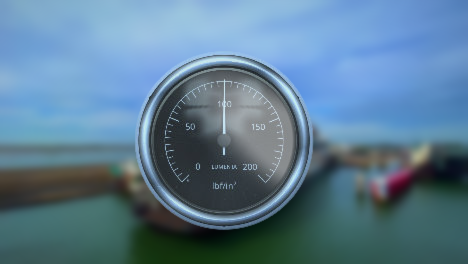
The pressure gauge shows 100 (psi)
